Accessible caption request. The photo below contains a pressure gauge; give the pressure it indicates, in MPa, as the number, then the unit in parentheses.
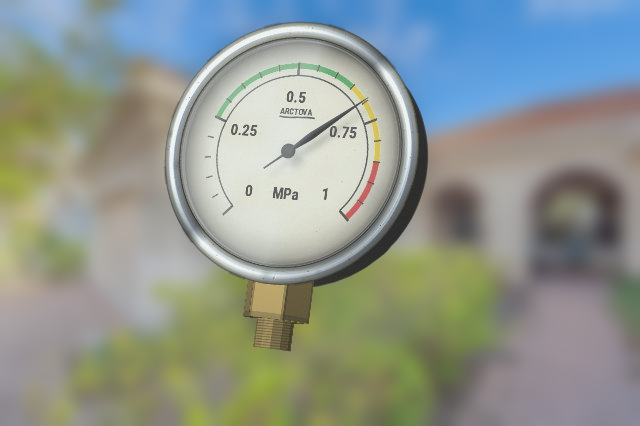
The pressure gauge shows 0.7 (MPa)
